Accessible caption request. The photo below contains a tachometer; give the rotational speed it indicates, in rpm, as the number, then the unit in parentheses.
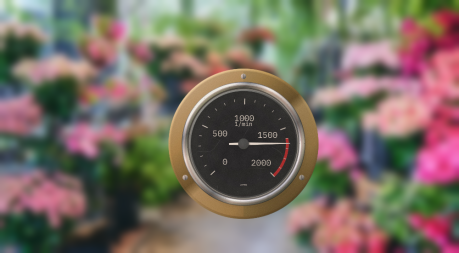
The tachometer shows 1650 (rpm)
